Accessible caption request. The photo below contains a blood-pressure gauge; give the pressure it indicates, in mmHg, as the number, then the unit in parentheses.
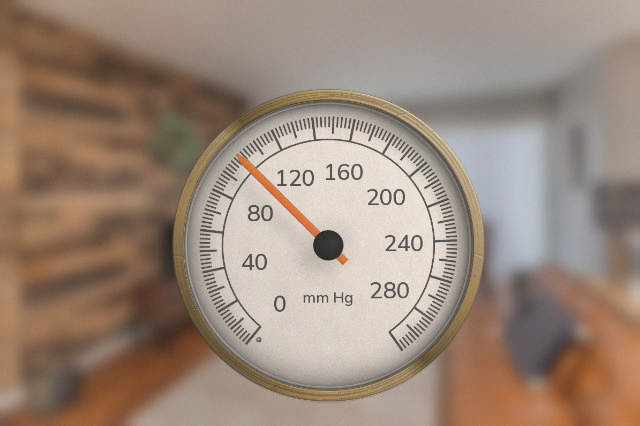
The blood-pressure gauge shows 100 (mmHg)
